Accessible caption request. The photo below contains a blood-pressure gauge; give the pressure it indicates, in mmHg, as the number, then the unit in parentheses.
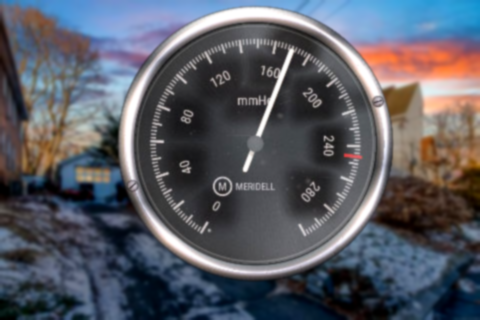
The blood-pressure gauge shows 170 (mmHg)
